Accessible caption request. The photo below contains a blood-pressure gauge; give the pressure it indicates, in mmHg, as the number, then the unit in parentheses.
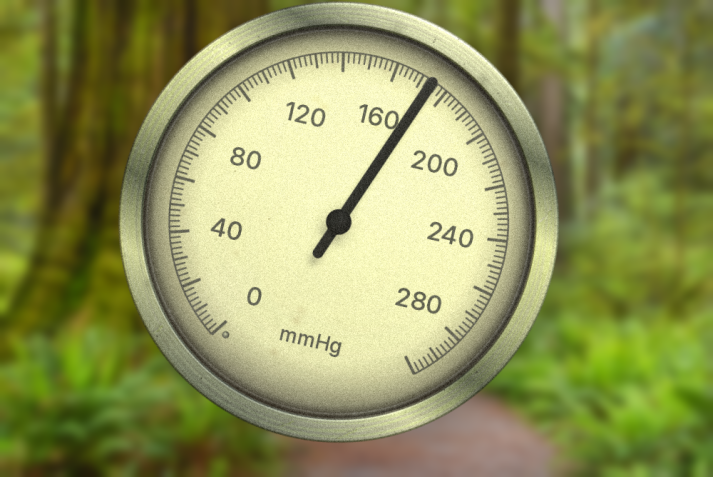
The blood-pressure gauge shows 174 (mmHg)
